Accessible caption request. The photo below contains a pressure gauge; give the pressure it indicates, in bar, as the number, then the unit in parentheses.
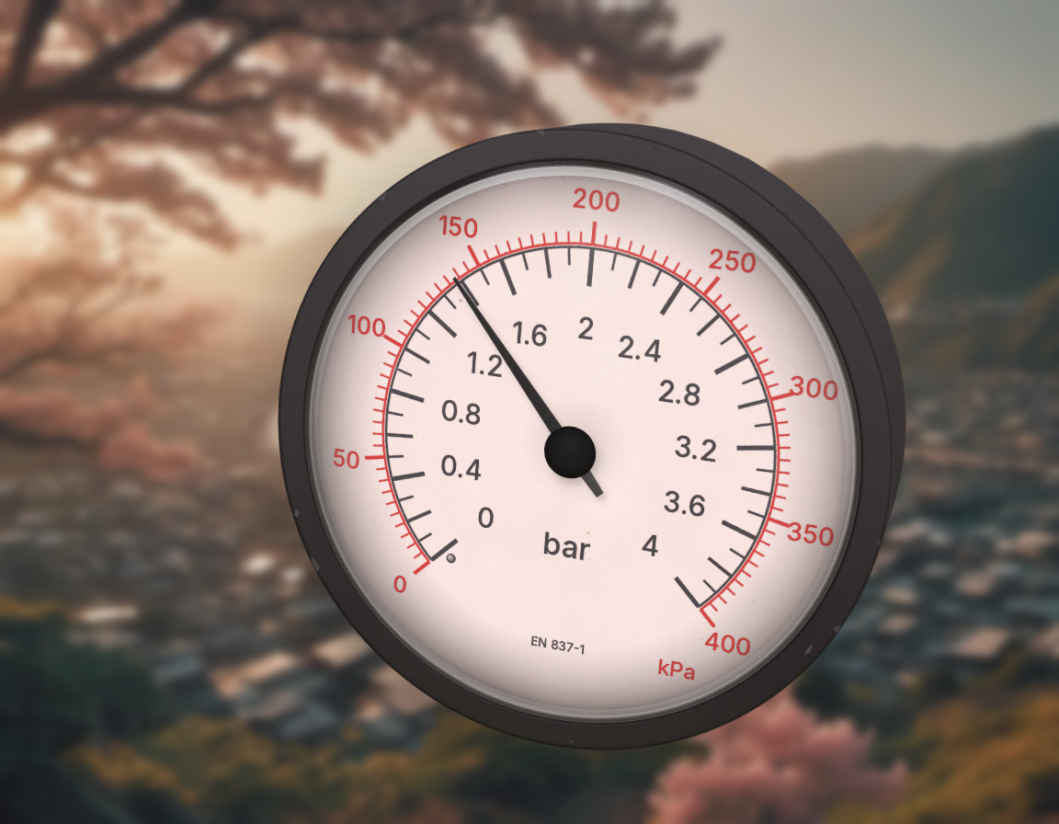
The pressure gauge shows 1.4 (bar)
